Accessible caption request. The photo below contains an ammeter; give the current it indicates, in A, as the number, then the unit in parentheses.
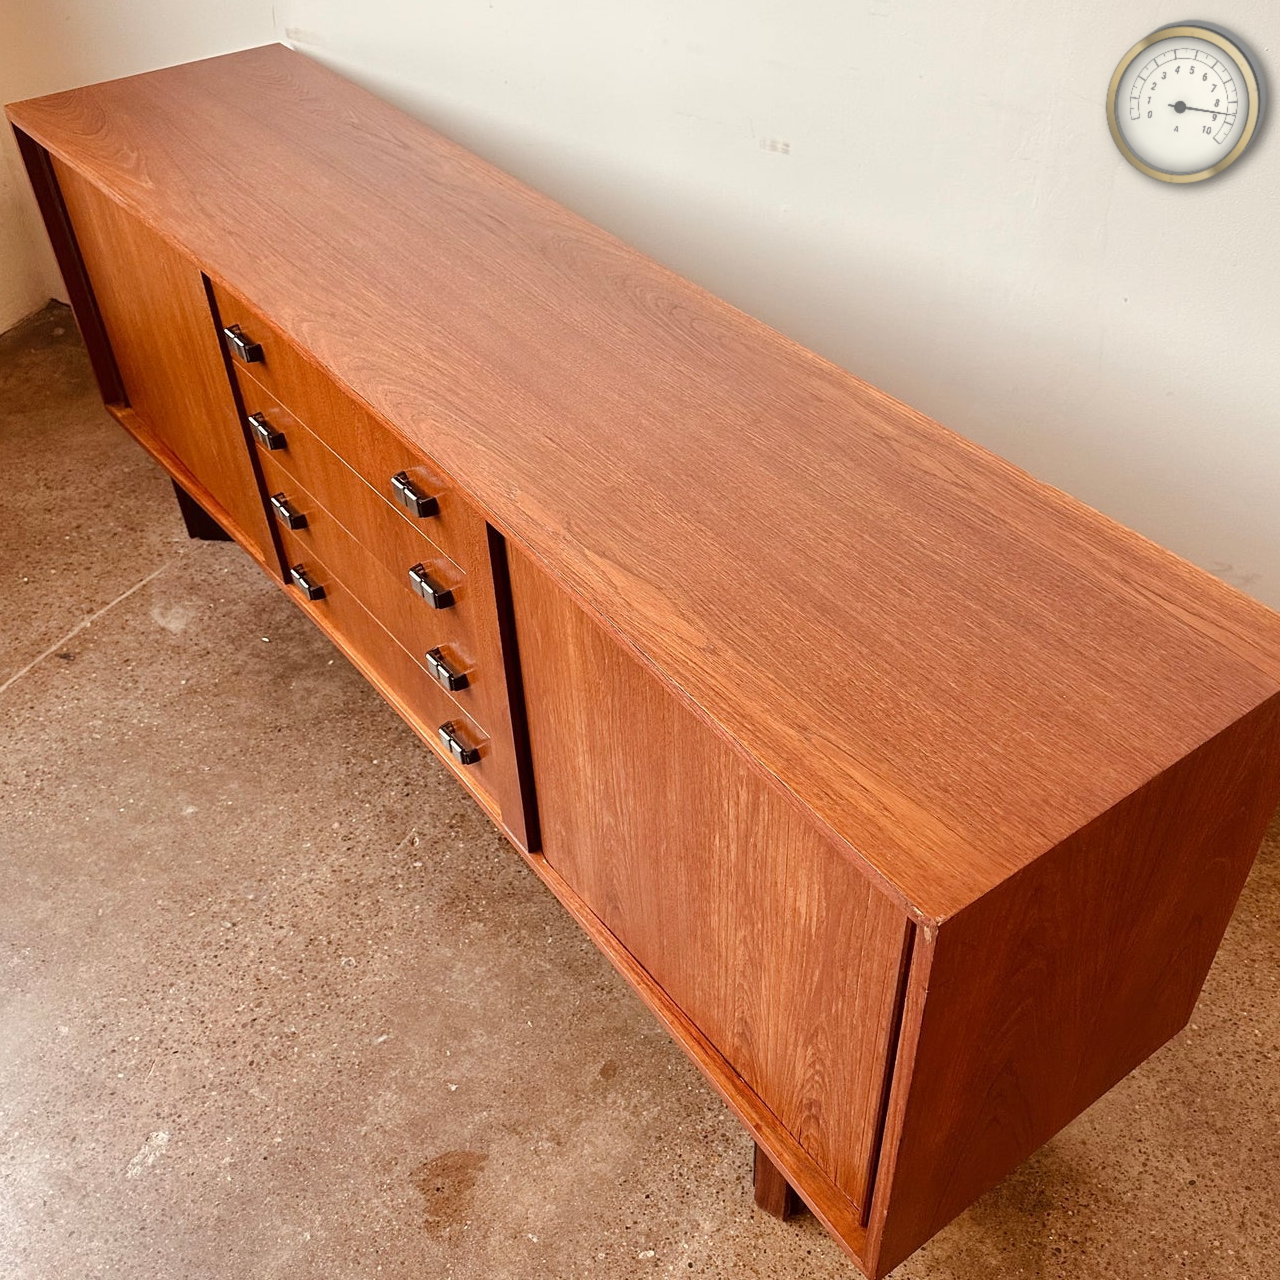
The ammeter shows 8.5 (A)
